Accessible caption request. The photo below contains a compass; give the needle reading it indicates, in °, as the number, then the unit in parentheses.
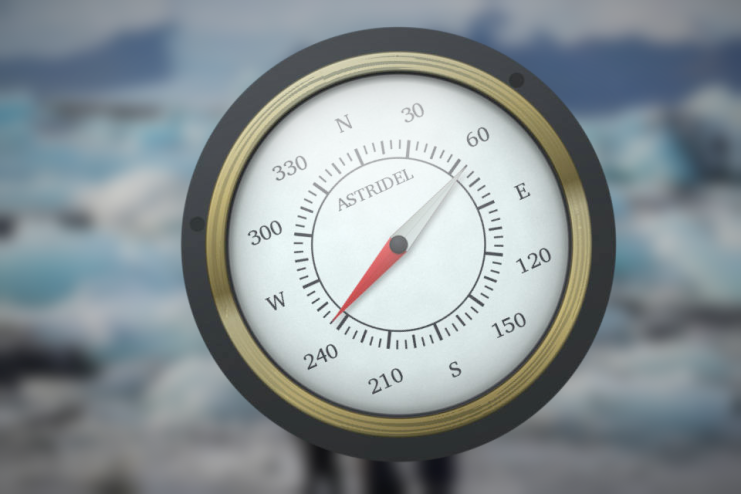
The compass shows 245 (°)
